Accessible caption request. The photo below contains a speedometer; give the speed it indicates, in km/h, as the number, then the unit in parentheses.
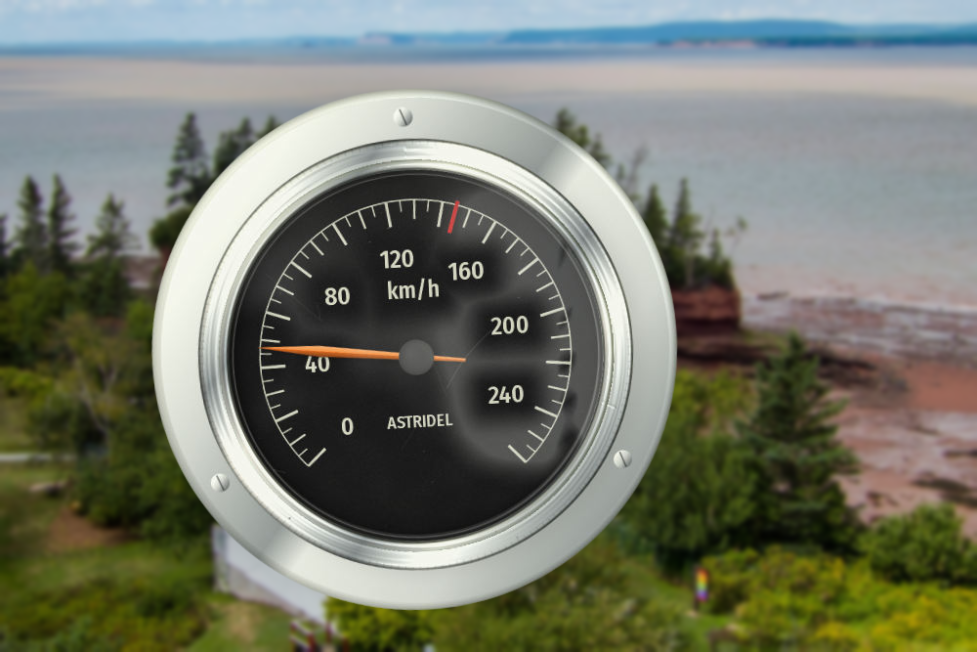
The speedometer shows 47.5 (km/h)
